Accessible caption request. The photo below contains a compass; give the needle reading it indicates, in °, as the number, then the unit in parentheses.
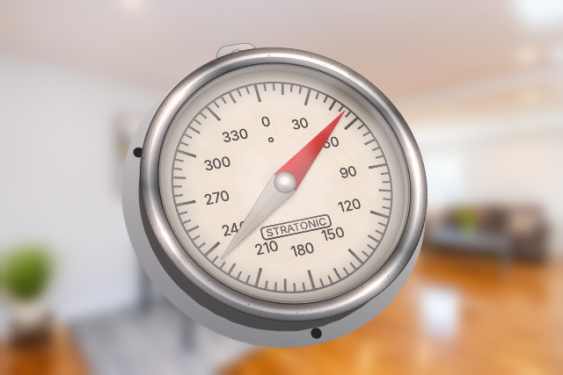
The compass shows 52.5 (°)
